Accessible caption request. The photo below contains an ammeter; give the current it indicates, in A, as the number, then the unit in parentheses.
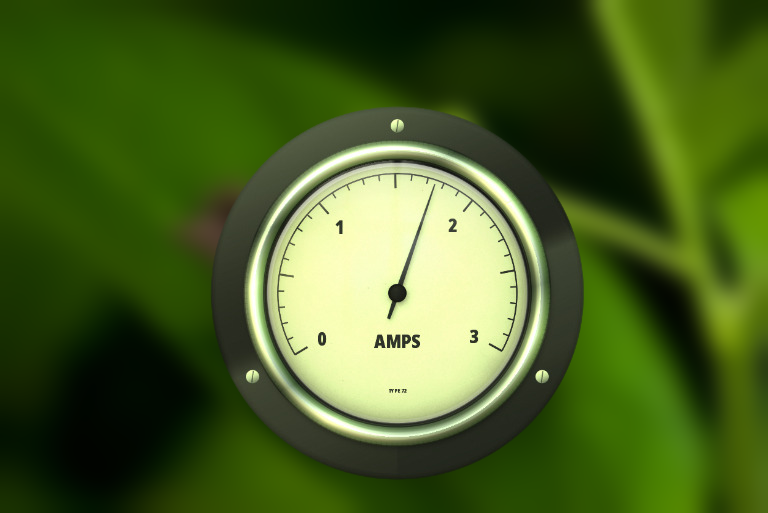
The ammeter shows 1.75 (A)
